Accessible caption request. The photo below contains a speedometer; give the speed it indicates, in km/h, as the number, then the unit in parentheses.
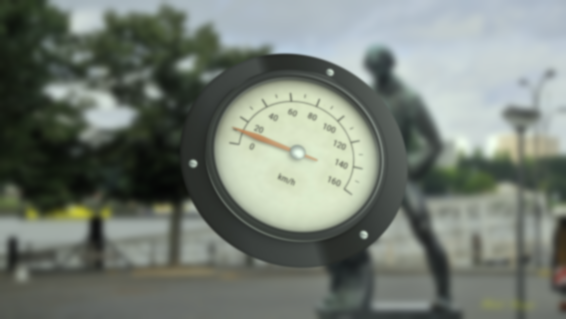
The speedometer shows 10 (km/h)
